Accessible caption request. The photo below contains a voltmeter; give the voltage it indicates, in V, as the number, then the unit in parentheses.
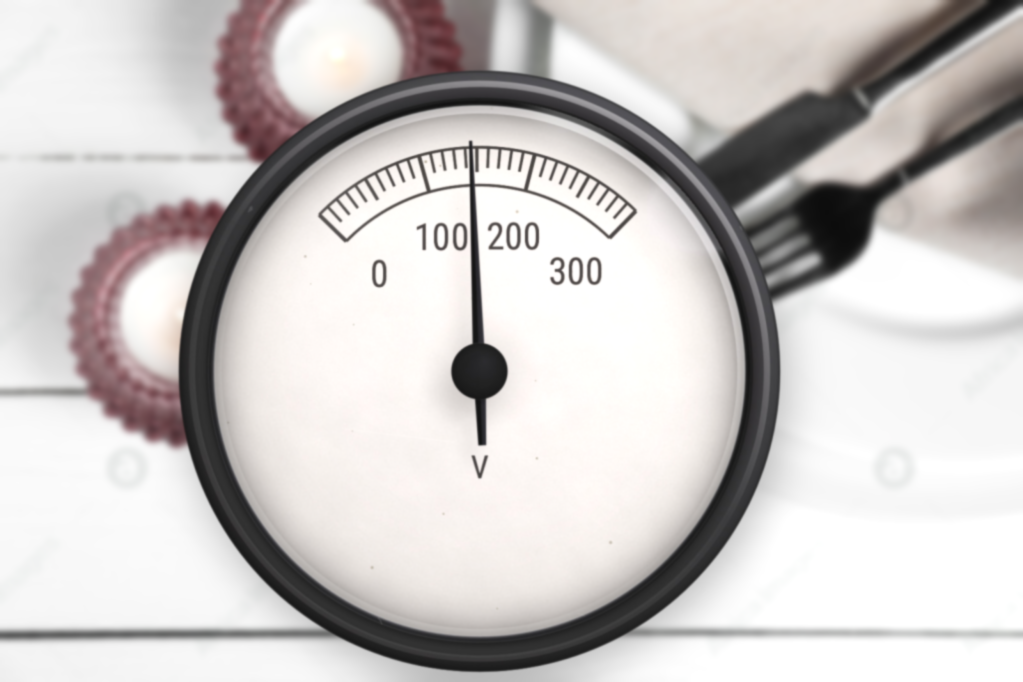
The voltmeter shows 145 (V)
